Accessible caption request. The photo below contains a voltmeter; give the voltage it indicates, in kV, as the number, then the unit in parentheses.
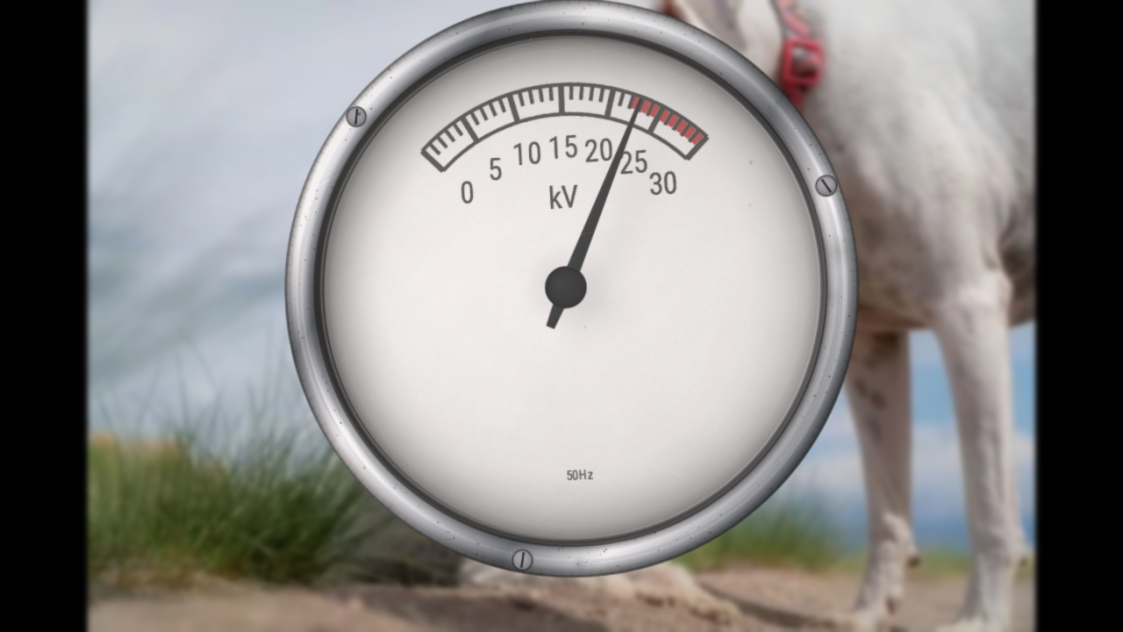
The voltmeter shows 23 (kV)
